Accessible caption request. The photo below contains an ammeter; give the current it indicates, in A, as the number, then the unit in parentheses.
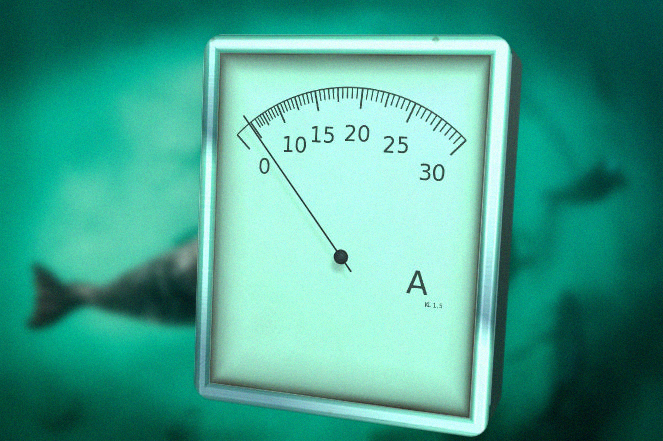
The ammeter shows 5 (A)
